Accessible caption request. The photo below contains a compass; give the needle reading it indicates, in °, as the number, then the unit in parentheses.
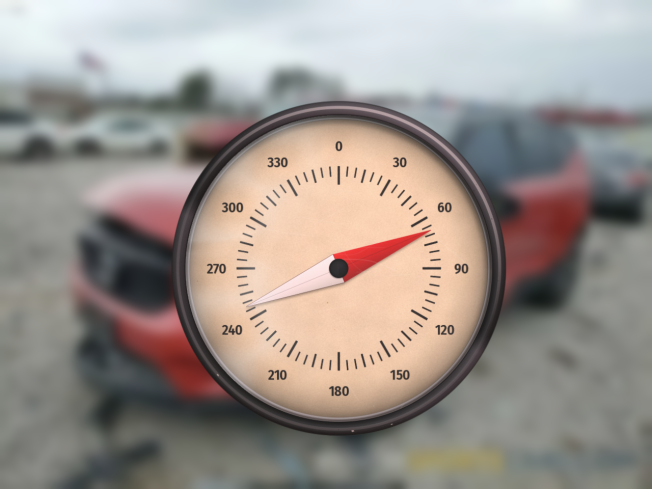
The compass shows 67.5 (°)
